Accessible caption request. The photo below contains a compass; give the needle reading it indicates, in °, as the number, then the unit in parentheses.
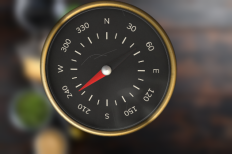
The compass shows 232.5 (°)
